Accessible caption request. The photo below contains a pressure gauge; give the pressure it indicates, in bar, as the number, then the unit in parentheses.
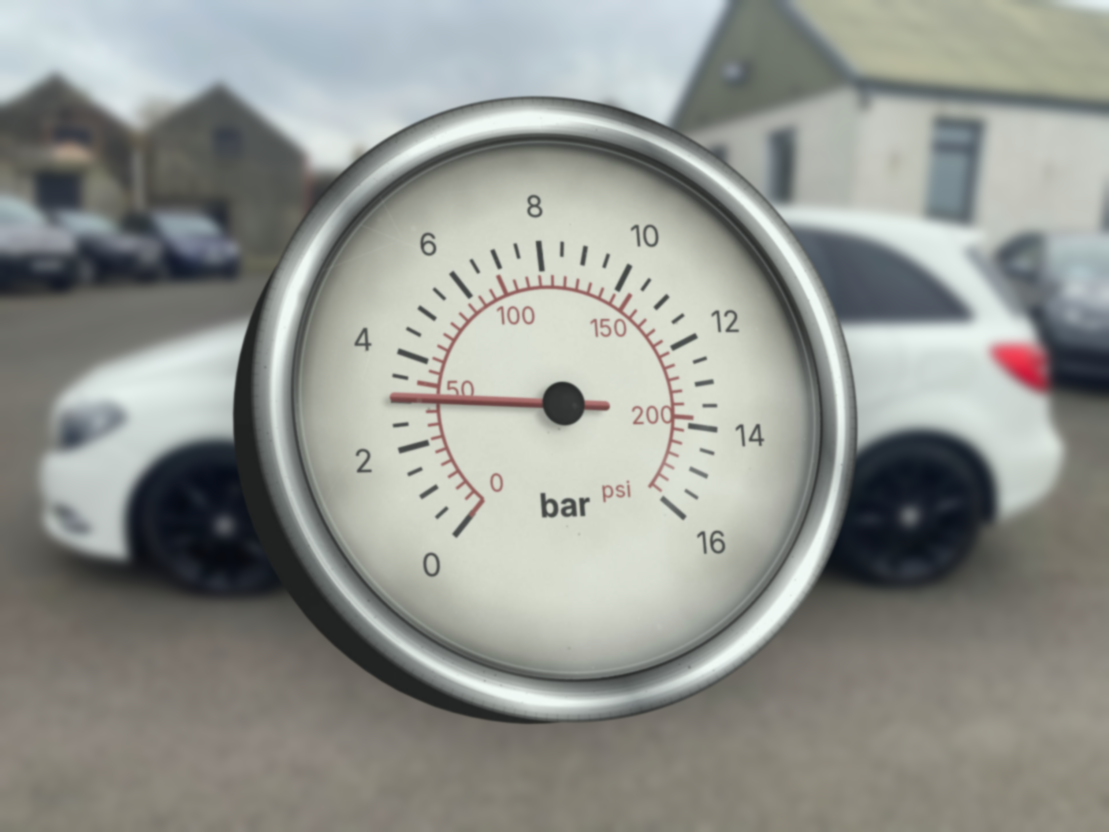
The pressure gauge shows 3 (bar)
